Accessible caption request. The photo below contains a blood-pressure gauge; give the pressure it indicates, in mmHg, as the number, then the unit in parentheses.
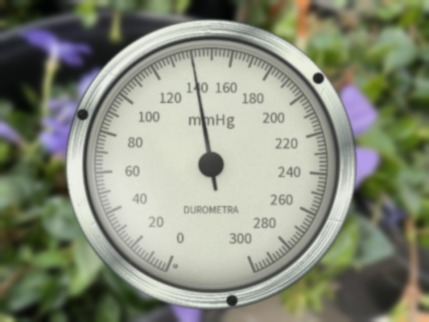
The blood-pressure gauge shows 140 (mmHg)
